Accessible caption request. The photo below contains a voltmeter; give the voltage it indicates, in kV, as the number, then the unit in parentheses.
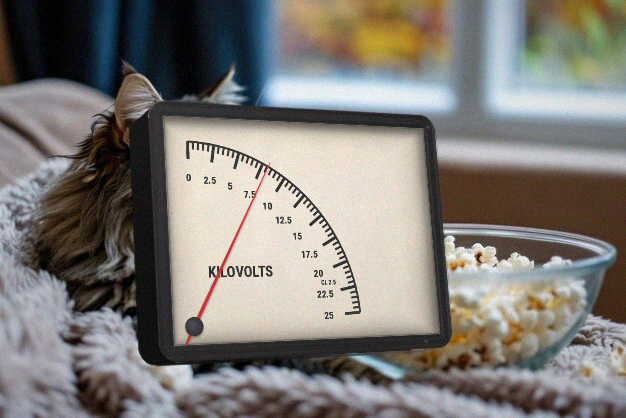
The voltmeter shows 8 (kV)
